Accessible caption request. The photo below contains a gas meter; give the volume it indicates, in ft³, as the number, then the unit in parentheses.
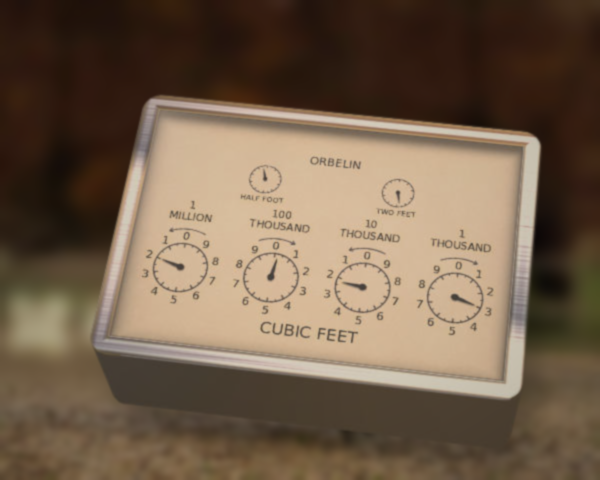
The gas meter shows 202300 (ft³)
